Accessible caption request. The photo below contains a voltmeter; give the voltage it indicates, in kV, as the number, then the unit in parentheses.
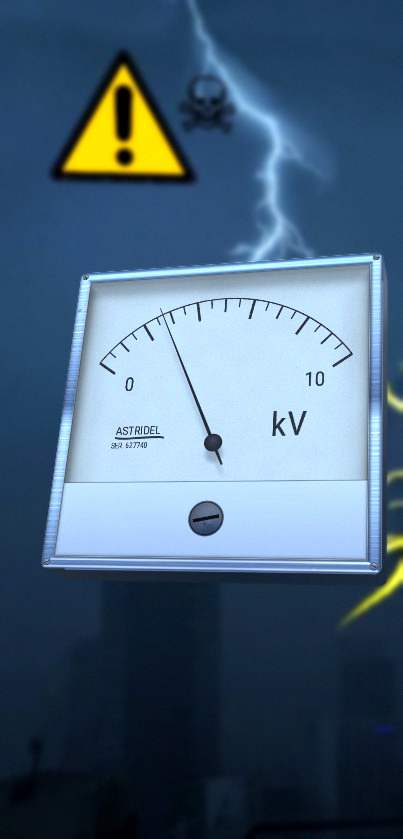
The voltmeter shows 2.75 (kV)
